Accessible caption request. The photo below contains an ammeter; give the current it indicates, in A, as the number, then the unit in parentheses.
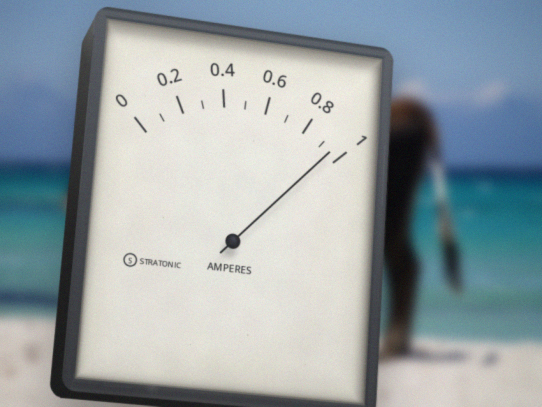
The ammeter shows 0.95 (A)
